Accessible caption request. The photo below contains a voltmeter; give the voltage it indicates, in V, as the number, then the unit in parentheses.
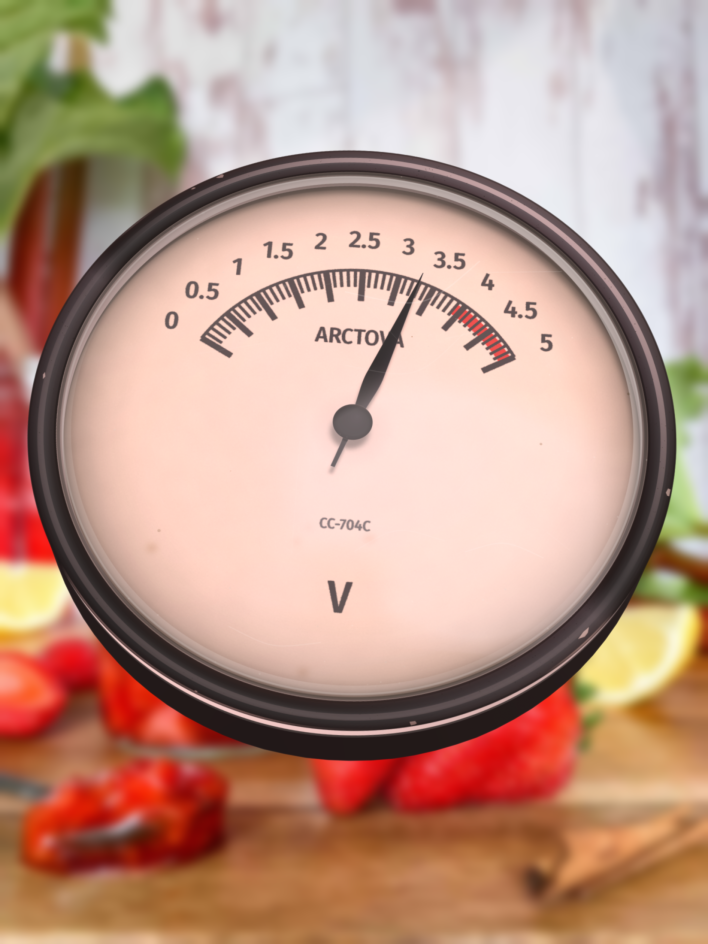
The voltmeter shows 3.3 (V)
